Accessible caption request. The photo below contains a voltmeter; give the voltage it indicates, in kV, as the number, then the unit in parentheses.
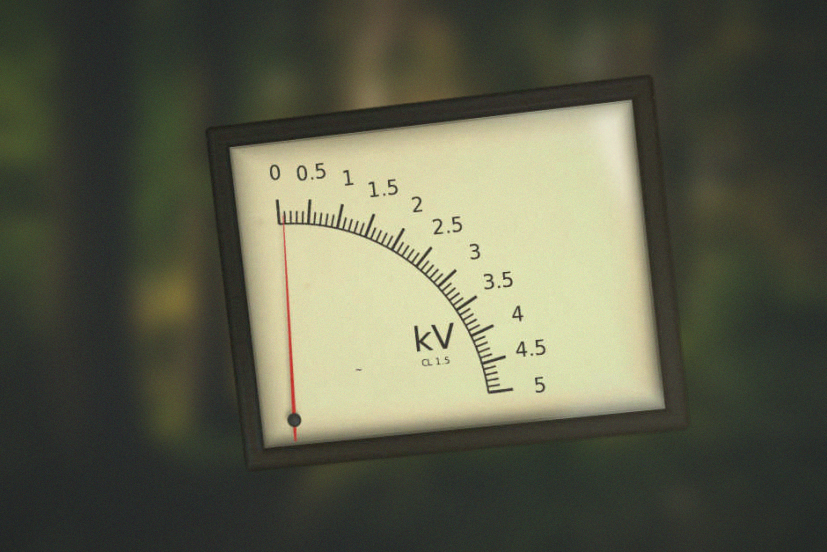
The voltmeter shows 0.1 (kV)
